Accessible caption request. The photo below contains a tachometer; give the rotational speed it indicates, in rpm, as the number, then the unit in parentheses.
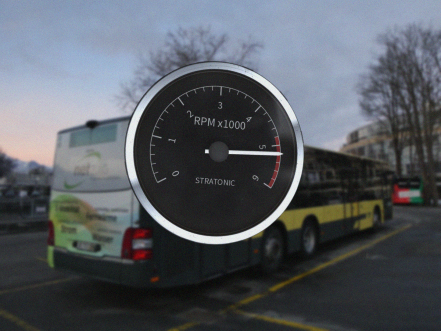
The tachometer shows 5200 (rpm)
